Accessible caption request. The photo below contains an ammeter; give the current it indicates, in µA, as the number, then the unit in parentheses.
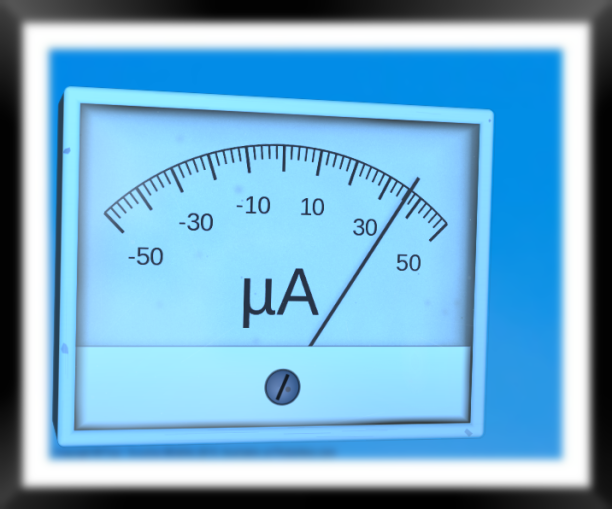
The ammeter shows 36 (µA)
